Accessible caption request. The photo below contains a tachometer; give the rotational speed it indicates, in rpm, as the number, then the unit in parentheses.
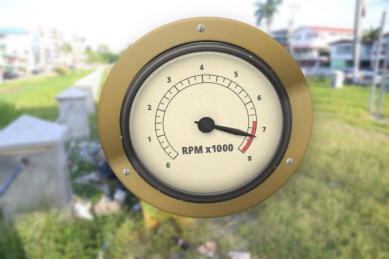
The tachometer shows 7250 (rpm)
